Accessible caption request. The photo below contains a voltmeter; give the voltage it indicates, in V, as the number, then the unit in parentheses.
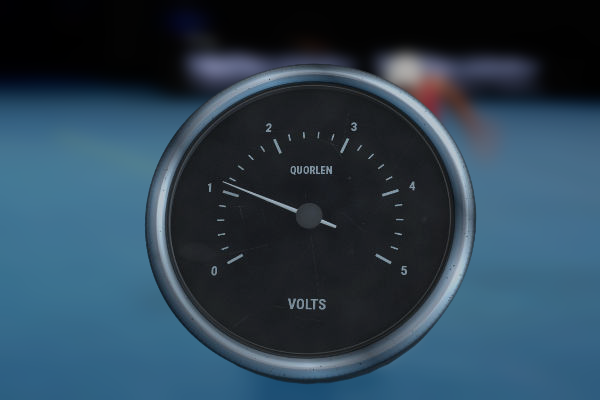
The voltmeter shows 1.1 (V)
